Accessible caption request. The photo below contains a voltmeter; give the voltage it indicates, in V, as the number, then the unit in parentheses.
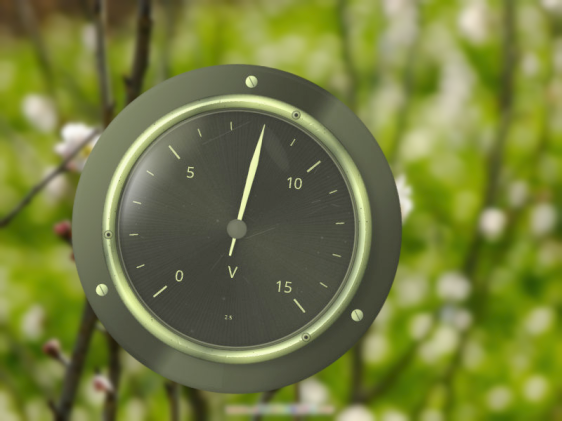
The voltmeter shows 8 (V)
